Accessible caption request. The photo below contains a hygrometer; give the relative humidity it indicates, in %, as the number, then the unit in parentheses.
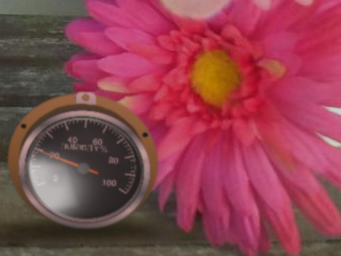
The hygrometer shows 20 (%)
